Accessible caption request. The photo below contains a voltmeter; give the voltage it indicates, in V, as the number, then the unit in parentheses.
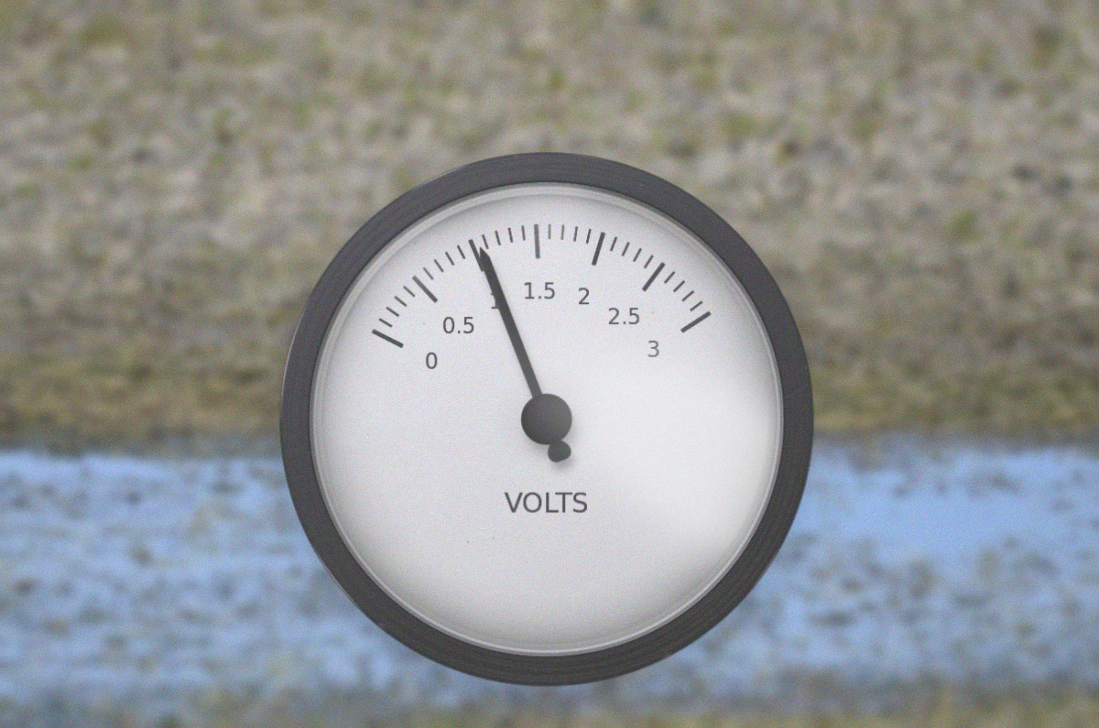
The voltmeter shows 1.05 (V)
